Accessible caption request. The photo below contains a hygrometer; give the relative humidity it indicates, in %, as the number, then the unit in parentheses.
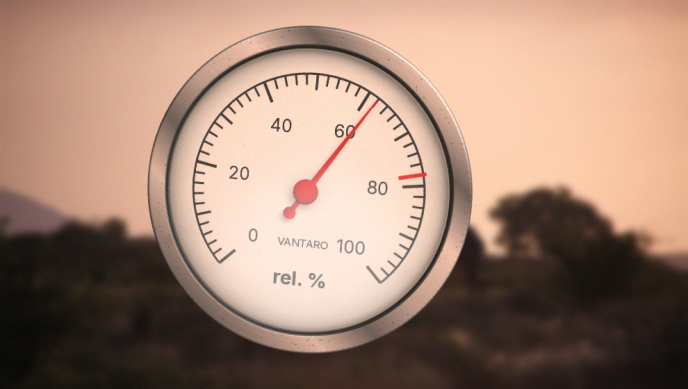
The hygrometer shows 62 (%)
